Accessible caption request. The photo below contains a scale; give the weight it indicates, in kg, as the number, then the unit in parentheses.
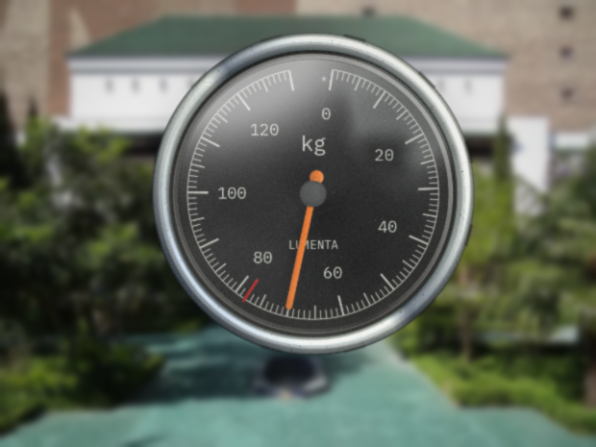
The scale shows 70 (kg)
